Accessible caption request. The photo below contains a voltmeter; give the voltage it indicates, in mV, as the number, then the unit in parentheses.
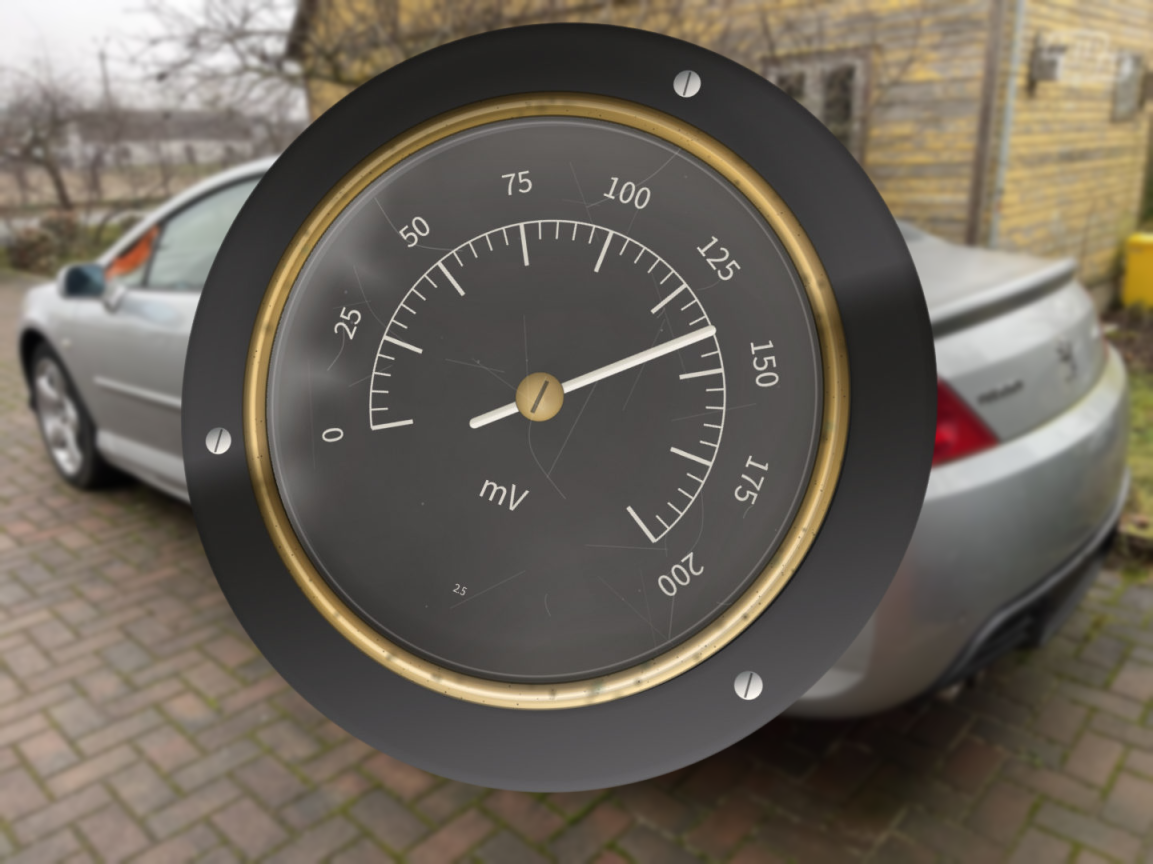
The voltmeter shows 140 (mV)
